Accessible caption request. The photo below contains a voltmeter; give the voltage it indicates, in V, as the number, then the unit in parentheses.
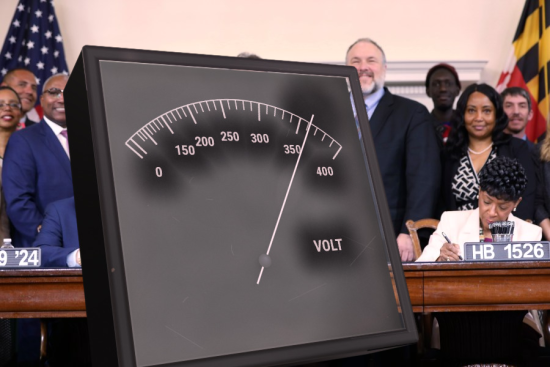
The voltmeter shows 360 (V)
